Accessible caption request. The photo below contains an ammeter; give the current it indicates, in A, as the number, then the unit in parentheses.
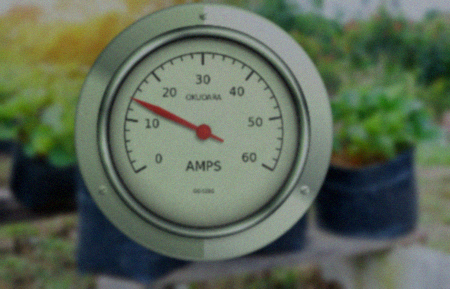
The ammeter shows 14 (A)
